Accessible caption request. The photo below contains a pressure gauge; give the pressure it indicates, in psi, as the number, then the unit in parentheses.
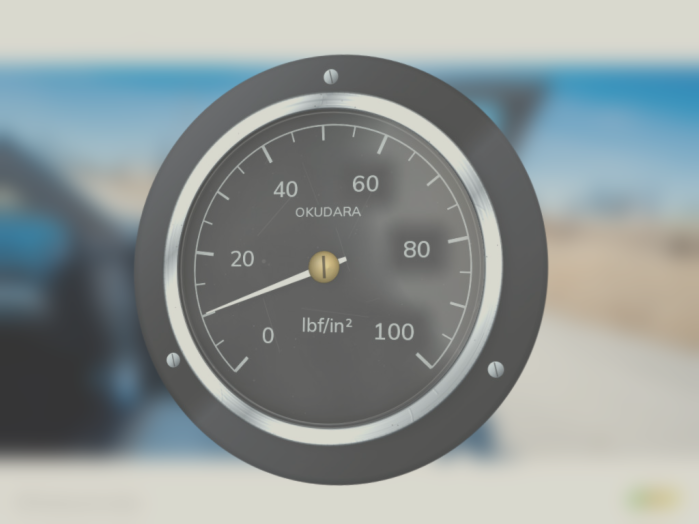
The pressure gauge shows 10 (psi)
